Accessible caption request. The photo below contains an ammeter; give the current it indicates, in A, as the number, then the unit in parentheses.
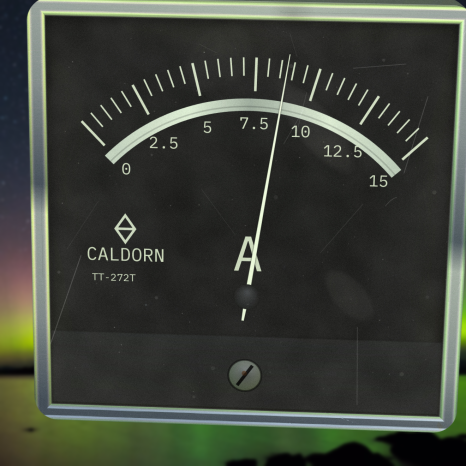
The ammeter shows 8.75 (A)
